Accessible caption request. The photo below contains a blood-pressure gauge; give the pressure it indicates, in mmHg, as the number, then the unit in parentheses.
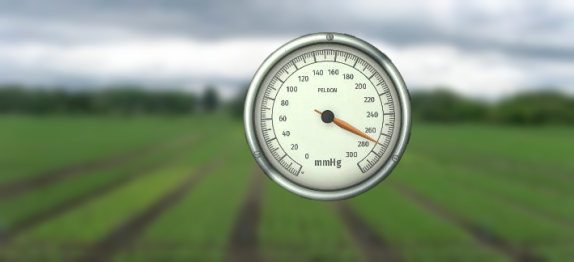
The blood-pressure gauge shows 270 (mmHg)
